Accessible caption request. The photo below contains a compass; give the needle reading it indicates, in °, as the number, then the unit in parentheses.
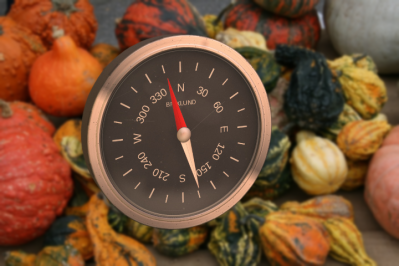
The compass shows 345 (°)
